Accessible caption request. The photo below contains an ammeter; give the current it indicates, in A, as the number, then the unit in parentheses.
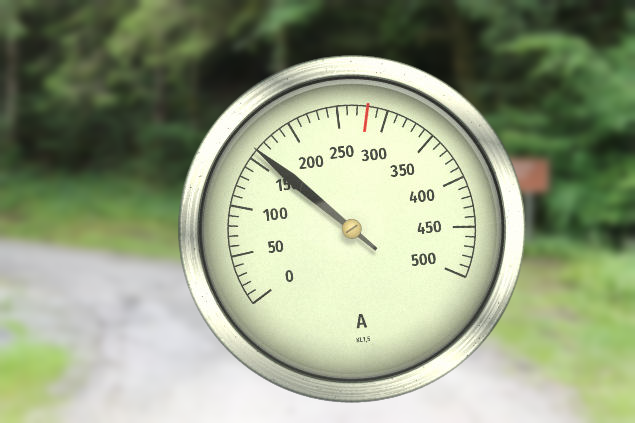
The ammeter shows 160 (A)
